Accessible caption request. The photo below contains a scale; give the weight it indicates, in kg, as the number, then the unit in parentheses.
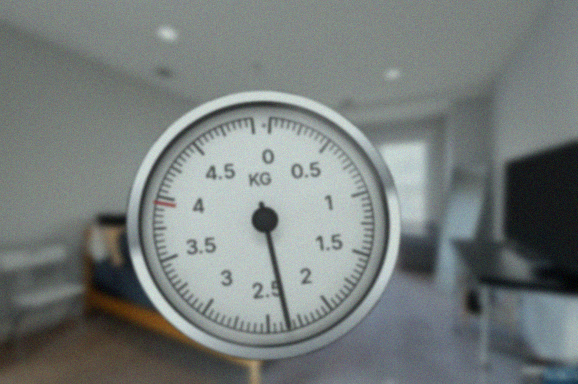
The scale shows 2.35 (kg)
